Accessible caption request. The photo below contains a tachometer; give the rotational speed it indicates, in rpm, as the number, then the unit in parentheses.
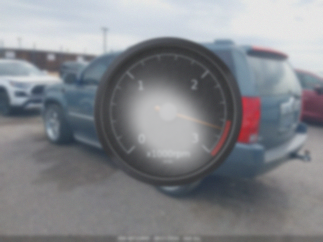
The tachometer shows 2700 (rpm)
